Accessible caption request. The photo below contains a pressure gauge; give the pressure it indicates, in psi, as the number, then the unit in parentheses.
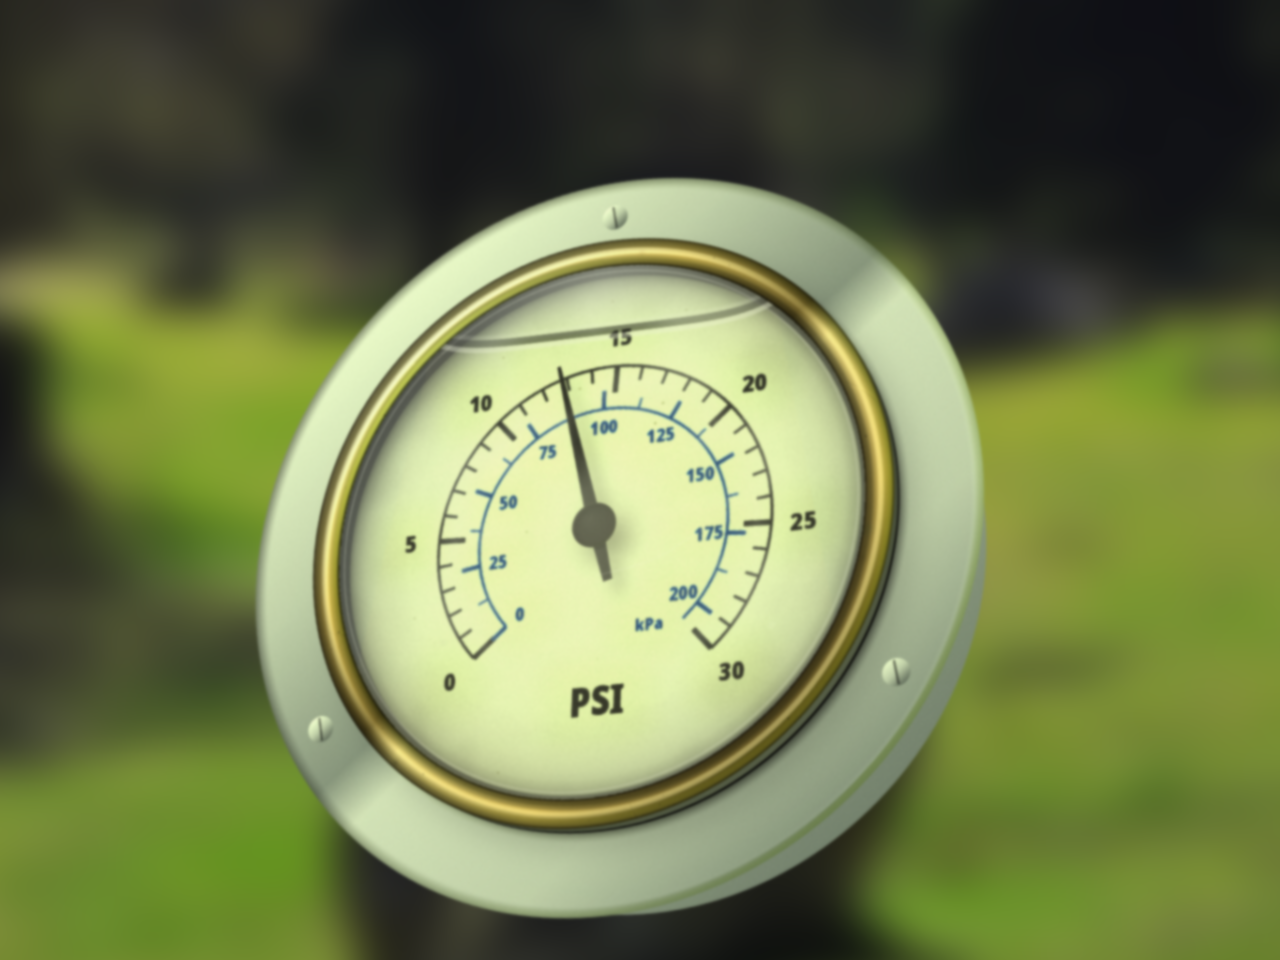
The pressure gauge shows 13 (psi)
